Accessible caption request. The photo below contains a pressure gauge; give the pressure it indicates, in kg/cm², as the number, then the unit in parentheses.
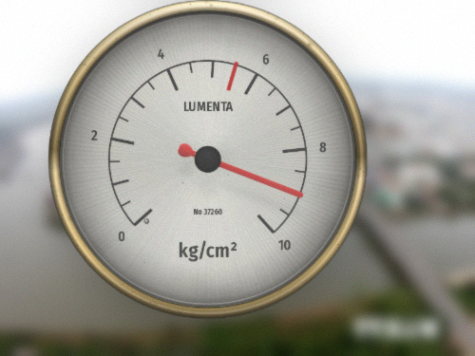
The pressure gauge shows 9 (kg/cm²)
